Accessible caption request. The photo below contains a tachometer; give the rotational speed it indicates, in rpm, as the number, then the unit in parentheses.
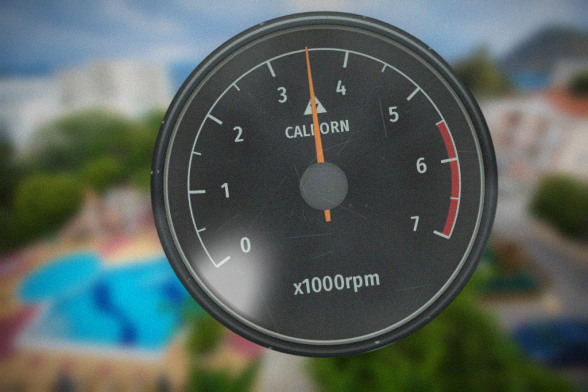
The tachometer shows 3500 (rpm)
